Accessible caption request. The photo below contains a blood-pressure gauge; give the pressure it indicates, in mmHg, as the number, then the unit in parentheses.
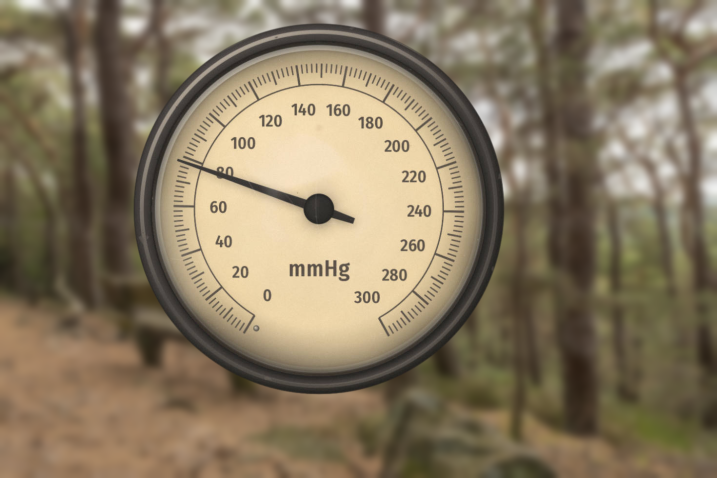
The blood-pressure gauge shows 78 (mmHg)
